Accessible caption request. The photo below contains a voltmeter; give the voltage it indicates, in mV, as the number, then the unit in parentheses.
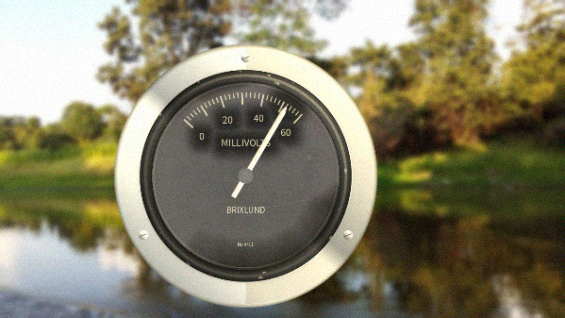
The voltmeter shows 52 (mV)
